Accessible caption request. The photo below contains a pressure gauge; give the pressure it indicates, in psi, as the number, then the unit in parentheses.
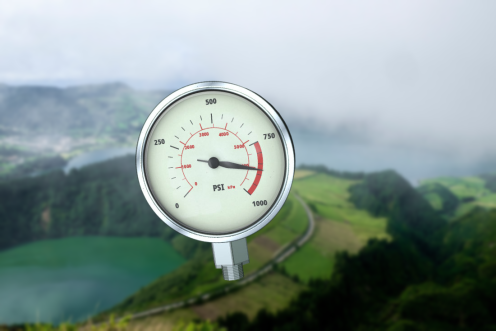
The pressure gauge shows 875 (psi)
